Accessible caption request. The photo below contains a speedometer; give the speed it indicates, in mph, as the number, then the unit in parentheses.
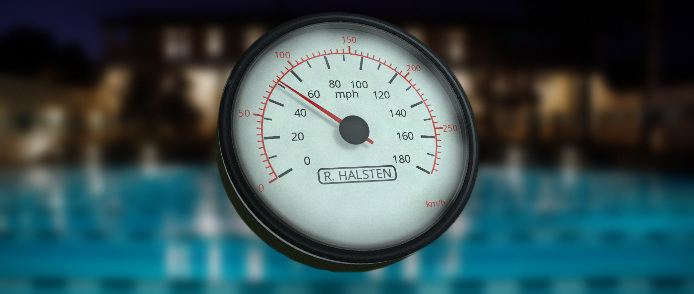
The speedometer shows 50 (mph)
